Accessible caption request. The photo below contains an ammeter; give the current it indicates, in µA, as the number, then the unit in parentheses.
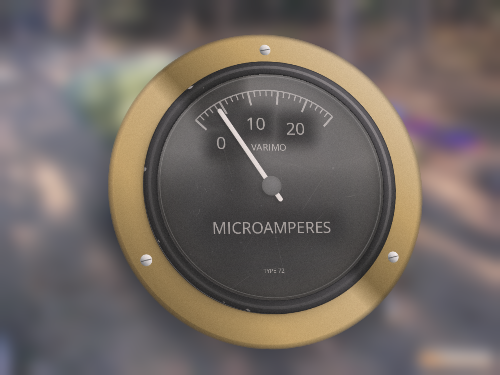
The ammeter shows 4 (µA)
